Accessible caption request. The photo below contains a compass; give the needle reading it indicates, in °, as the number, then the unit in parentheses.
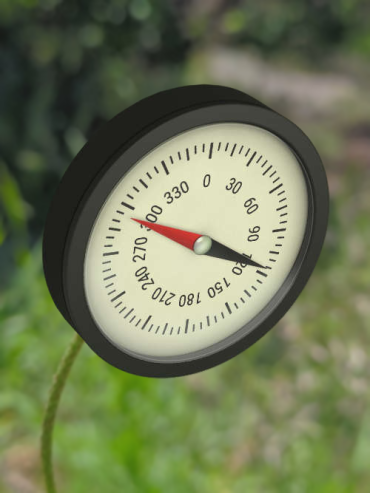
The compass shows 295 (°)
